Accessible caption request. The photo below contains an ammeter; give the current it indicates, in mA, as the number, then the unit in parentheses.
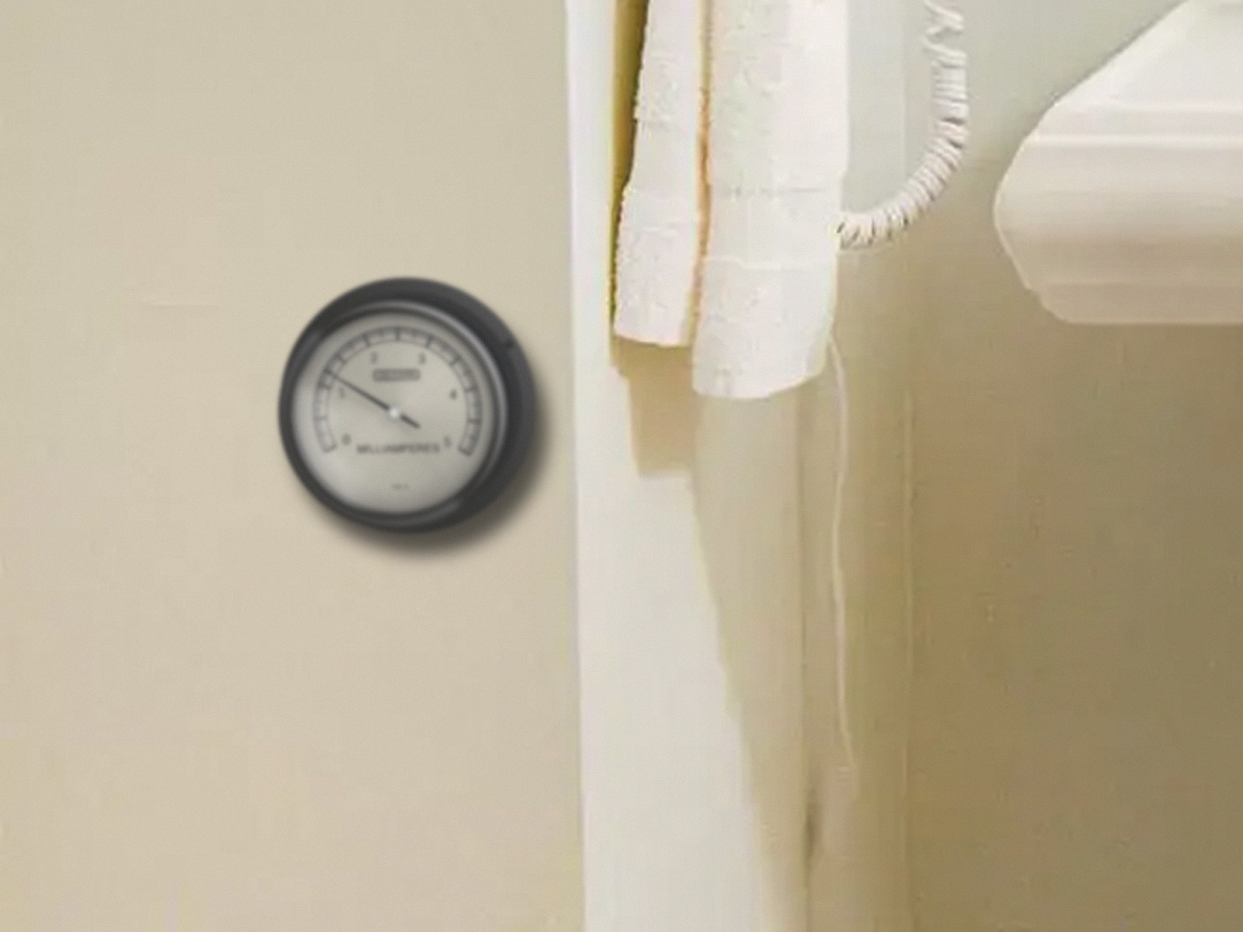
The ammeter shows 1.25 (mA)
